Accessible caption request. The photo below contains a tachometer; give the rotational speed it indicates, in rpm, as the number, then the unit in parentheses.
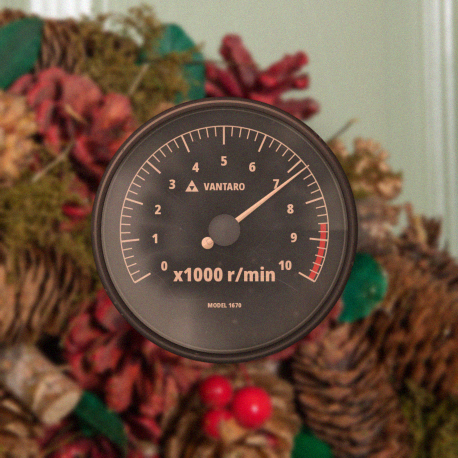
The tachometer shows 7200 (rpm)
